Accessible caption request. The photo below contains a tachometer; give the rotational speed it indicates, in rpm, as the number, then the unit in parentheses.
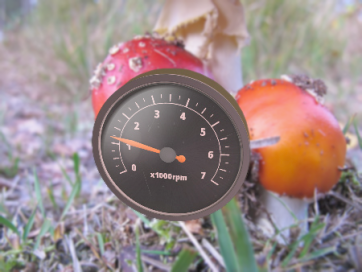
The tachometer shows 1250 (rpm)
